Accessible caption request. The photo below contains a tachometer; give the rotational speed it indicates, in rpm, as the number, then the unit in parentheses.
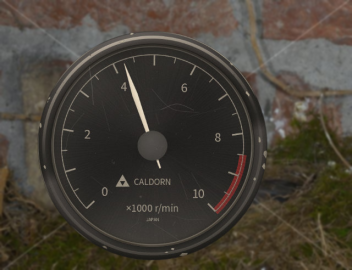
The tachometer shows 4250 (rpm)
